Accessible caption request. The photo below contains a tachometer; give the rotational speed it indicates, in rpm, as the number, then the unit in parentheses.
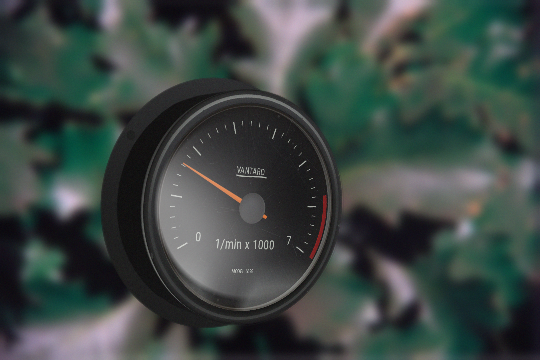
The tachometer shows 1600 (rpm)
